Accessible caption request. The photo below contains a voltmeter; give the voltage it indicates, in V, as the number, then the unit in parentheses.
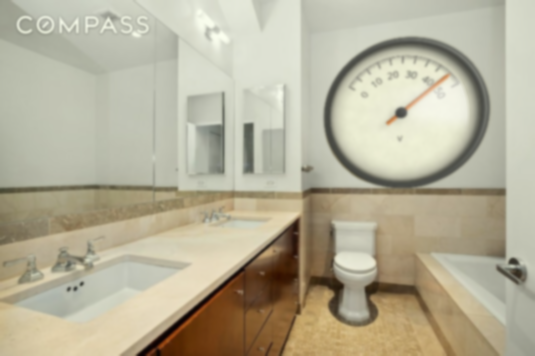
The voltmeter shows 45 (V)
